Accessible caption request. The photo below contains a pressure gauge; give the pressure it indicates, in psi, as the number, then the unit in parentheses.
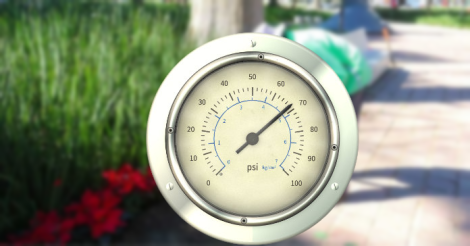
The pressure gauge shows 68 (psi)
